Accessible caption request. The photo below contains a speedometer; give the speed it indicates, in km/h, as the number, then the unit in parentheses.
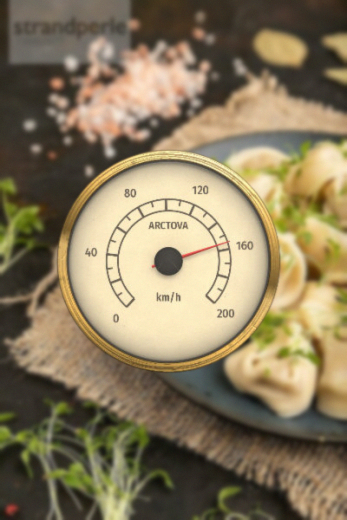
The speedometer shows 155 (km/h)
